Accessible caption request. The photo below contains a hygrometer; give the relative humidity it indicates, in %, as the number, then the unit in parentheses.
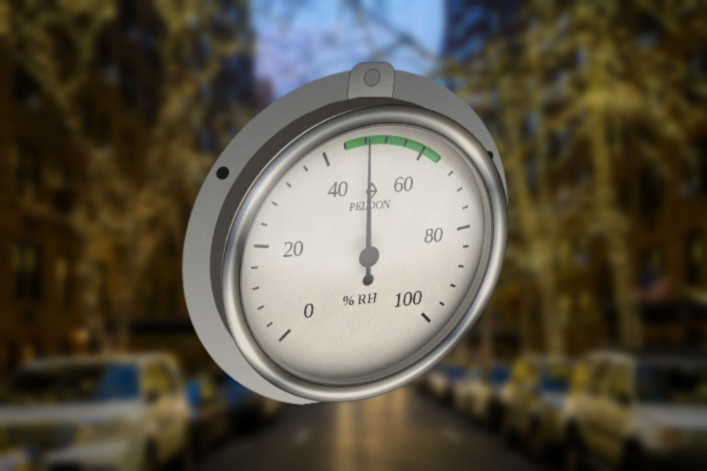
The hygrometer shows 48 (%)
